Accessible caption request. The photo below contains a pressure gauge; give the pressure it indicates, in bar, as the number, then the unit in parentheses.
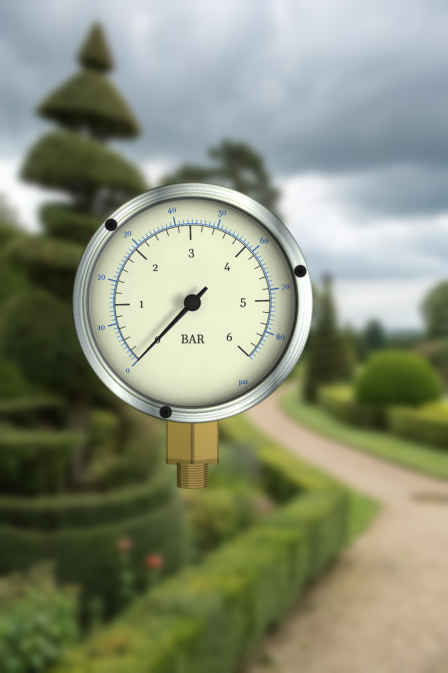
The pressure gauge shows 0 (bar)
